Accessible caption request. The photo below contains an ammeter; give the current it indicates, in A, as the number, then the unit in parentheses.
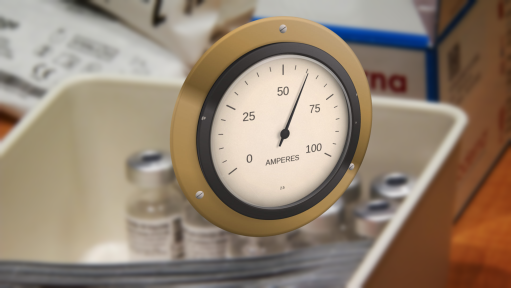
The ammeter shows 60 (A)
